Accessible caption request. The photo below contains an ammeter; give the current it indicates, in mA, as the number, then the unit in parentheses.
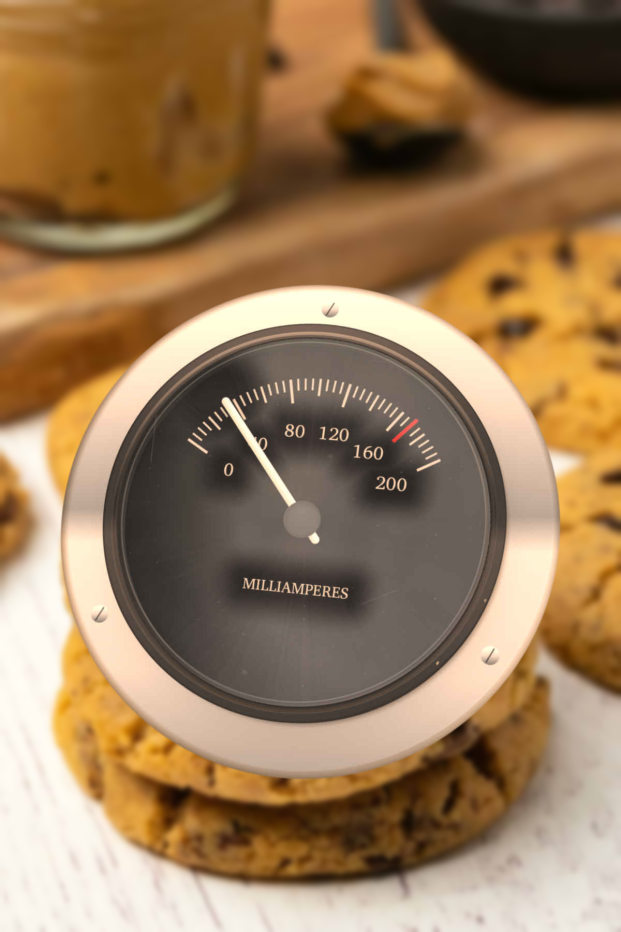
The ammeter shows 35 (mA)
